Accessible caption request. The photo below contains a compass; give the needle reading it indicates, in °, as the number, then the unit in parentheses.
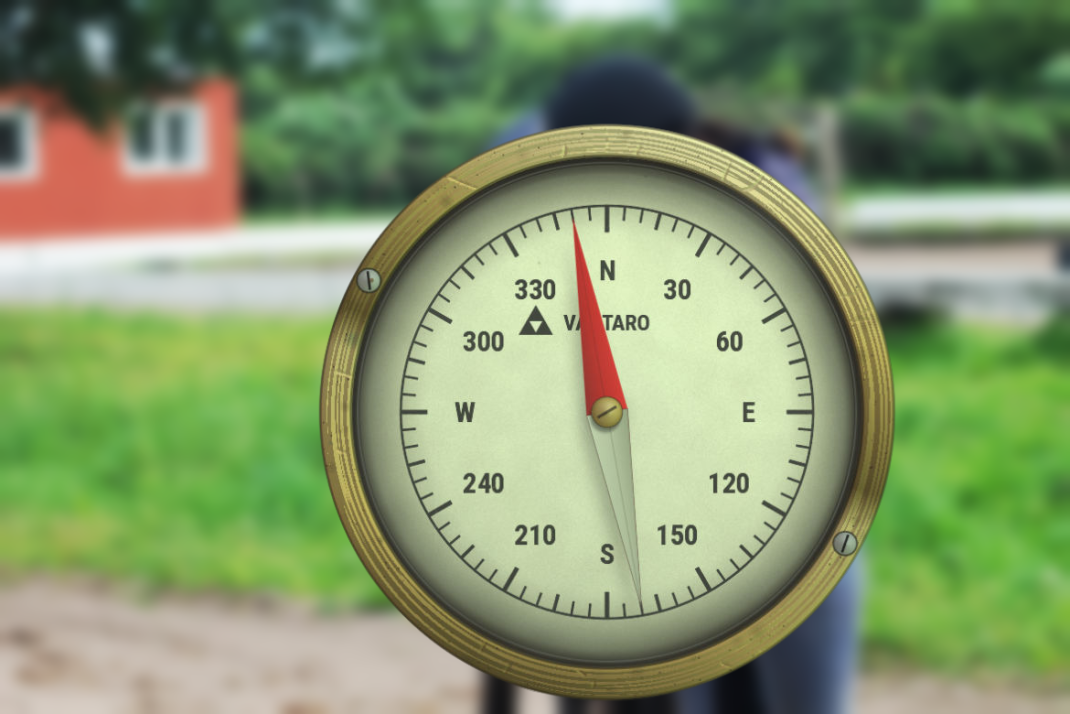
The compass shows 350 (°)
